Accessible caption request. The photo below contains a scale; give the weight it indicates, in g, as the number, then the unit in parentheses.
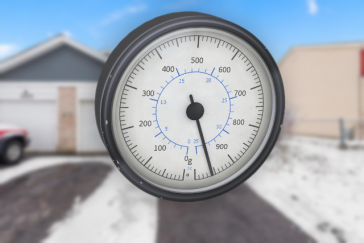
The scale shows 960 (g)
